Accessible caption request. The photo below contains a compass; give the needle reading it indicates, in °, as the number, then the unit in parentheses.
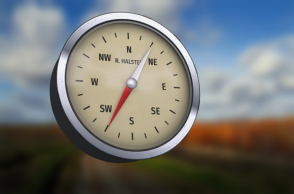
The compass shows 210 (°)
